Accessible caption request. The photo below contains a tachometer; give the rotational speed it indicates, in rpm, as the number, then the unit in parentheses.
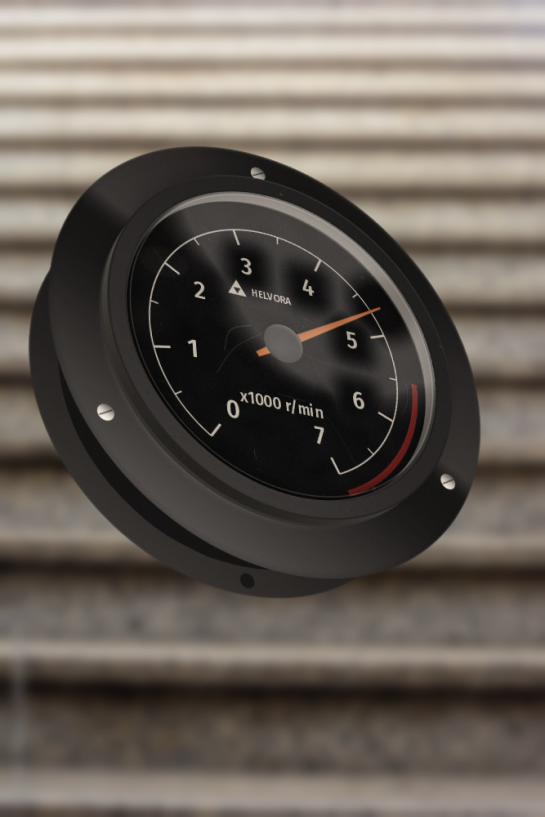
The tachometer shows 4750 (rpm)
